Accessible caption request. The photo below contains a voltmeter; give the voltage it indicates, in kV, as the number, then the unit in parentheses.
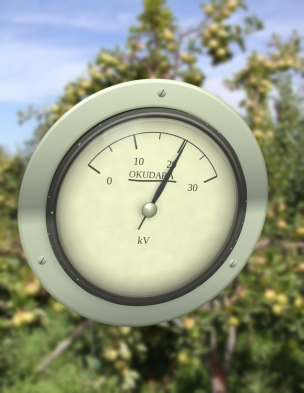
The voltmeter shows 20 (kV)
